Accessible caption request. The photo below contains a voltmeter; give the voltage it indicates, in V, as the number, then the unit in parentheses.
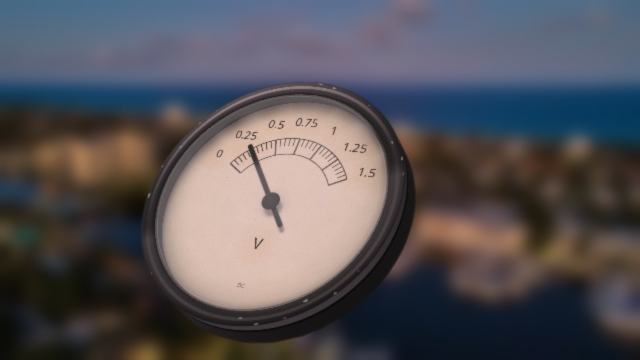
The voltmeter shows 0.25 (V)
